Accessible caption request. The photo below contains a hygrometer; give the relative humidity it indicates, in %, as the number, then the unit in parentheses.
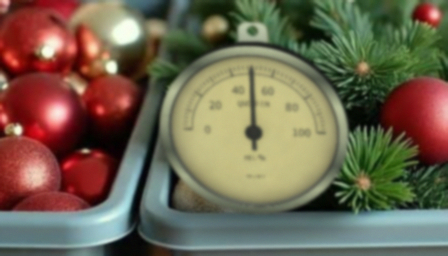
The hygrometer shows 50 (%)
